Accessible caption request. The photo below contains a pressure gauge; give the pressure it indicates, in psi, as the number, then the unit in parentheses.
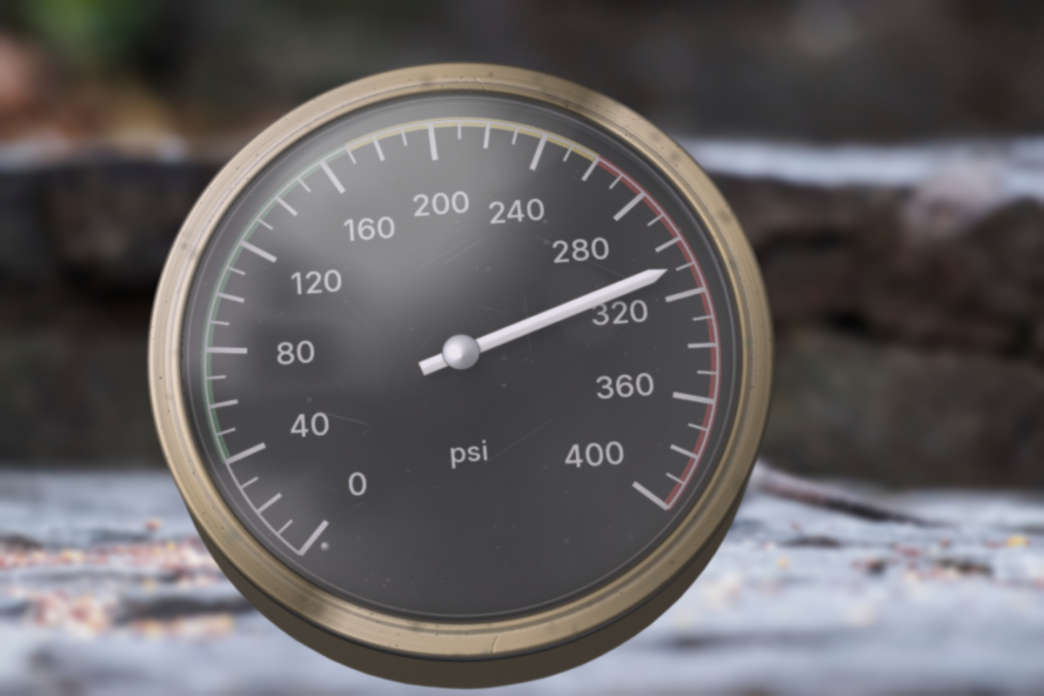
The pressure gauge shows 310 (psi)
